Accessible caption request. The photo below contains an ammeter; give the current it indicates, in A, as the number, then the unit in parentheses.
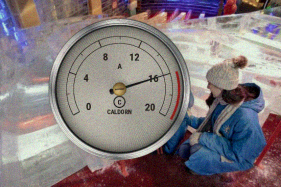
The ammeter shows 16 (A)
